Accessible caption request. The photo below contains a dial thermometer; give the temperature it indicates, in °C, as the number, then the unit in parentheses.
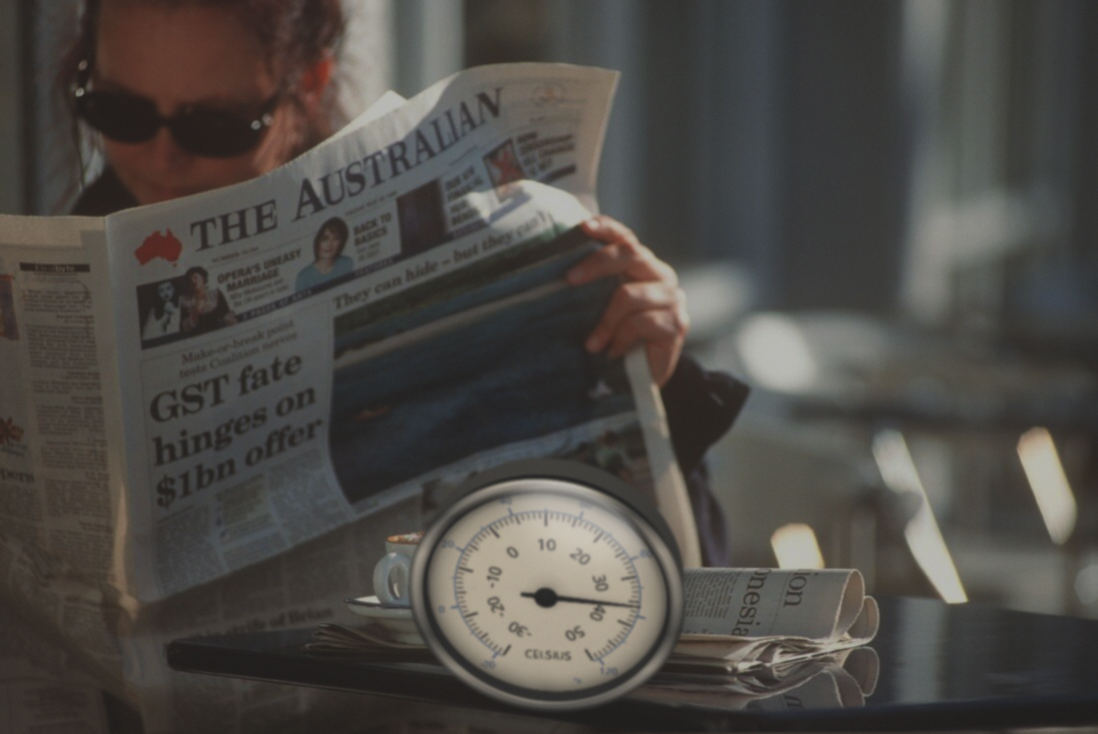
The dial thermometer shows 35 (°C)
